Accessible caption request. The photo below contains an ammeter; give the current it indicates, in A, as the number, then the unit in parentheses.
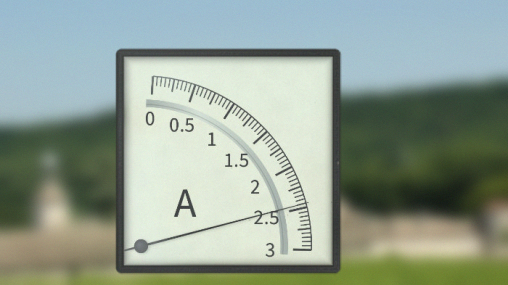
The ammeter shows 2.45 (A)
